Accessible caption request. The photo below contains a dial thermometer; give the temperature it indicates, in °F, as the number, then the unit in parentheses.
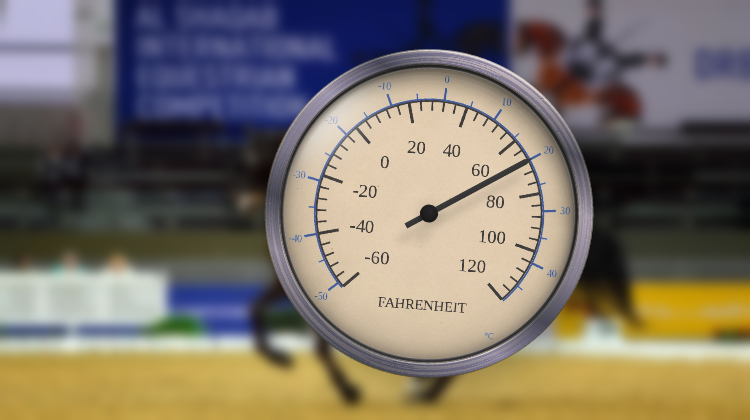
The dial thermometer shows 68 (°F)
